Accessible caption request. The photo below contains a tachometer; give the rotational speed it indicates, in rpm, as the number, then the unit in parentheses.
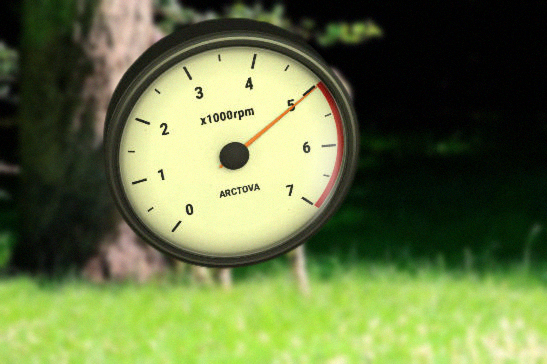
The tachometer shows 5000 (rpm)
